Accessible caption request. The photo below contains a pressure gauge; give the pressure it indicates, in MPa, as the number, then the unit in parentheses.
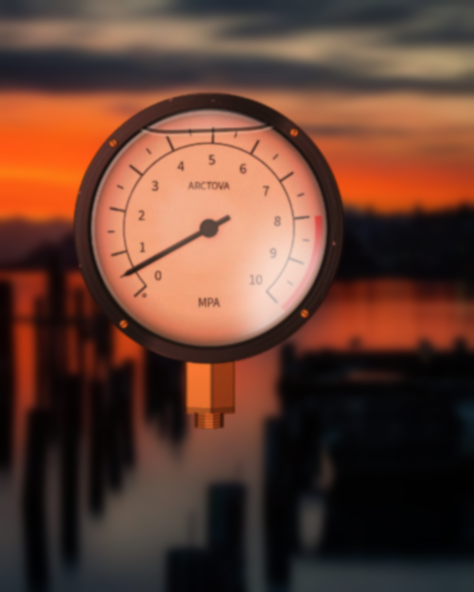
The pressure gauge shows 0.5 (MPa)
